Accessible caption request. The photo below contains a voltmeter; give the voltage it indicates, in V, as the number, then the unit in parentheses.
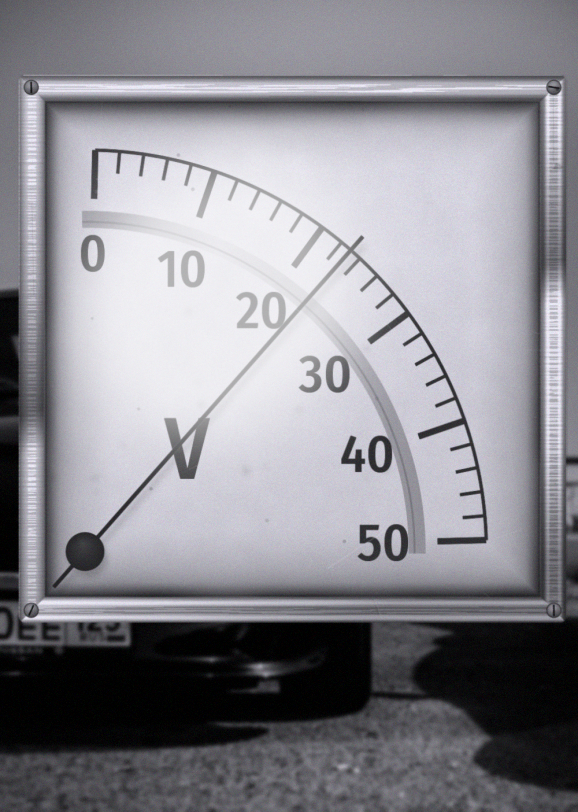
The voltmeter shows 23 (V)
